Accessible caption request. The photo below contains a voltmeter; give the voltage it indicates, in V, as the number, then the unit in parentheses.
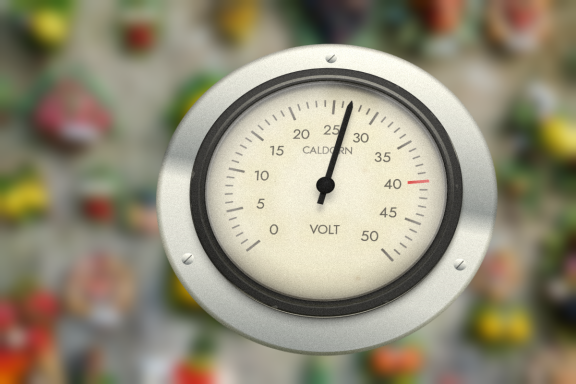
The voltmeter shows 27 (V)
